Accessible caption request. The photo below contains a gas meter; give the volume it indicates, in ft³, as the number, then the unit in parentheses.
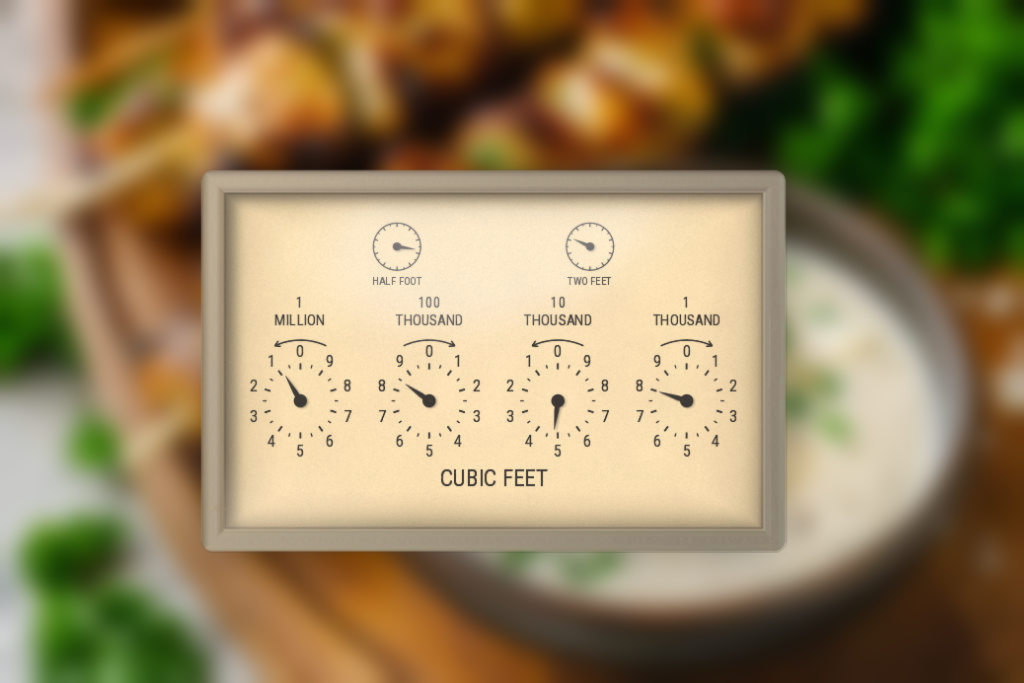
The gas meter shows 84800 (ft³)
